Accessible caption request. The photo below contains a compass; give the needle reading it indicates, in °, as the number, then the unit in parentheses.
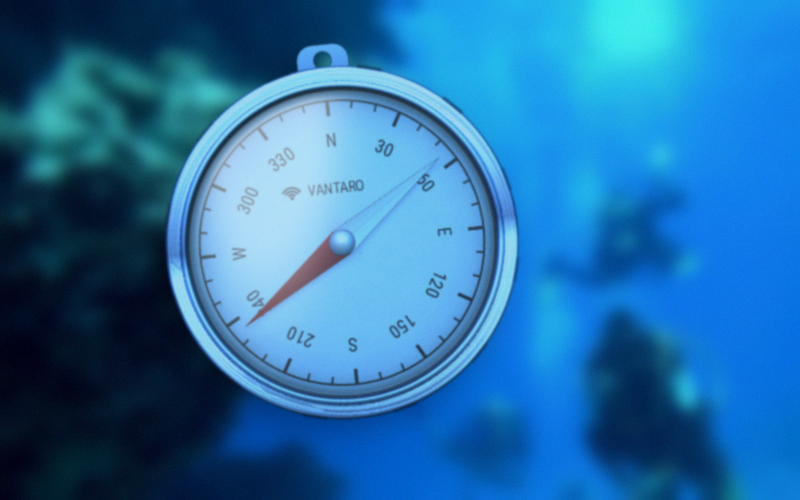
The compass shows 235 (°)
